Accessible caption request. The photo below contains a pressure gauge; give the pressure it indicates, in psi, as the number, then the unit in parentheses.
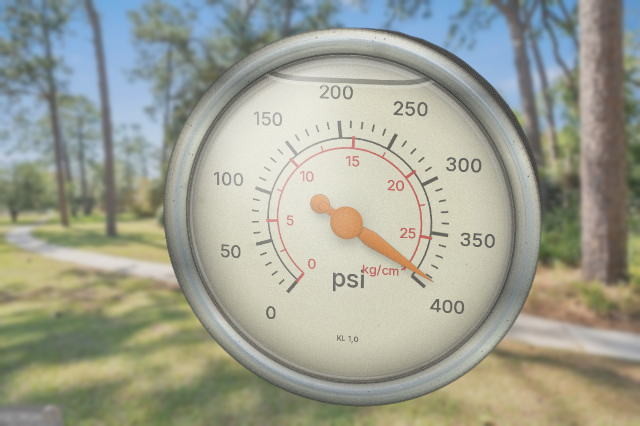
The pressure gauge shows 390 (psi)
